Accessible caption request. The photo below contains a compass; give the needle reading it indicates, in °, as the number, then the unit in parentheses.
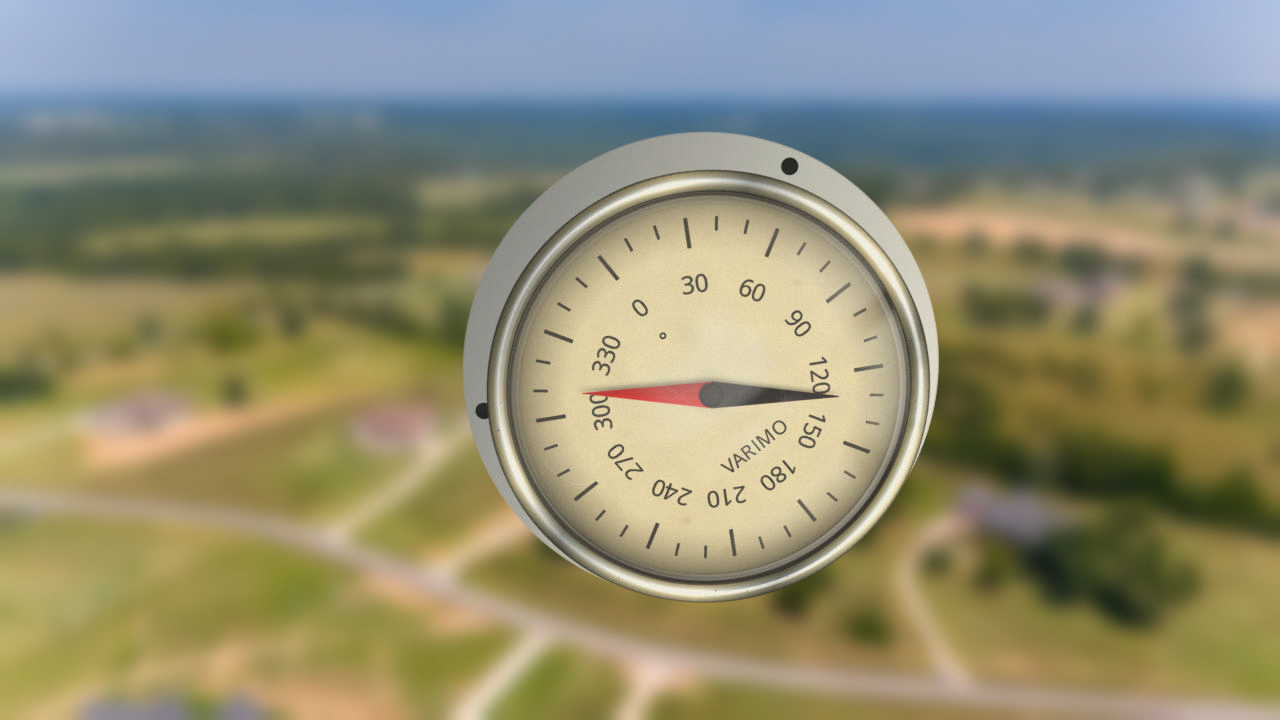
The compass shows 310 (°)
